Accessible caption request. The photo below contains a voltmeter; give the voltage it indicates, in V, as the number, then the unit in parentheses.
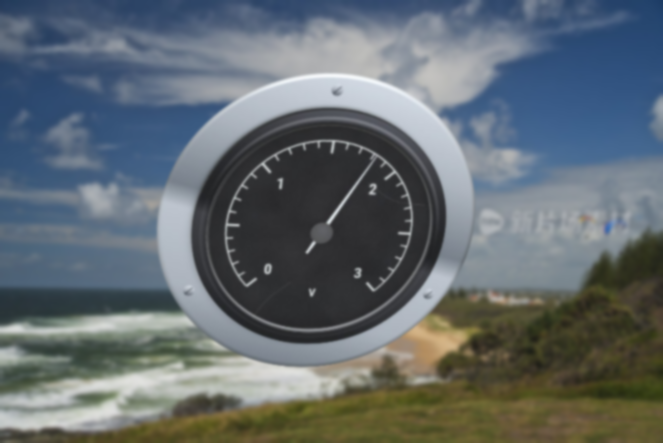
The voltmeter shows 1.8 (V)
